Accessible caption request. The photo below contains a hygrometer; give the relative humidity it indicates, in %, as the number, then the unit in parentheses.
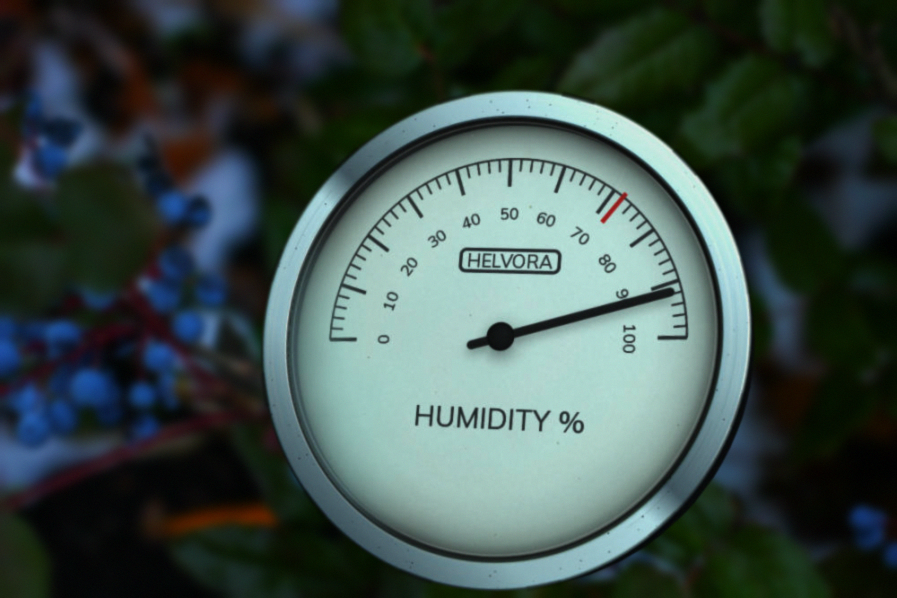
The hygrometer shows 92 (%)
